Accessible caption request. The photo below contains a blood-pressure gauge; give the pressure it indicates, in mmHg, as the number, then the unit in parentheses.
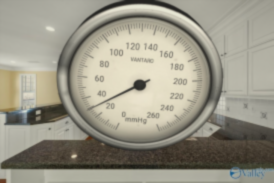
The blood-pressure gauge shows 30 (mmHg)
